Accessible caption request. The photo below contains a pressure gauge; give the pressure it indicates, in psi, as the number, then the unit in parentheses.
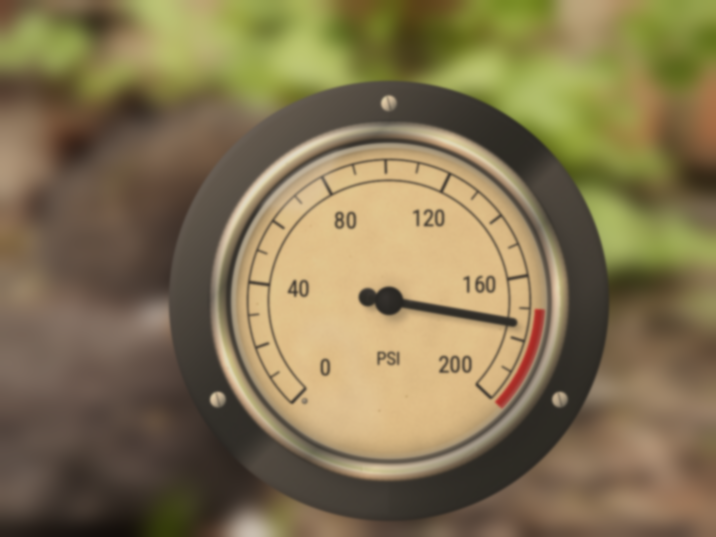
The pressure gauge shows 175 (psi)
